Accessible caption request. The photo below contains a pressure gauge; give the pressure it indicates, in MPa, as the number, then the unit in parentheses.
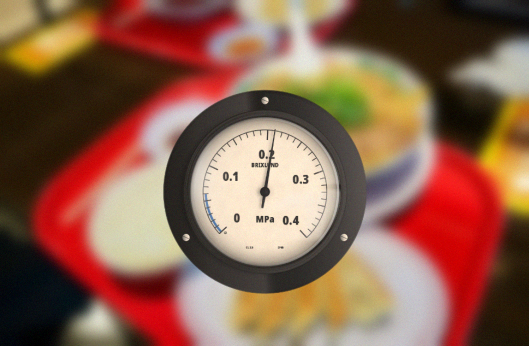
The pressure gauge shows 0.21 (MPa)
